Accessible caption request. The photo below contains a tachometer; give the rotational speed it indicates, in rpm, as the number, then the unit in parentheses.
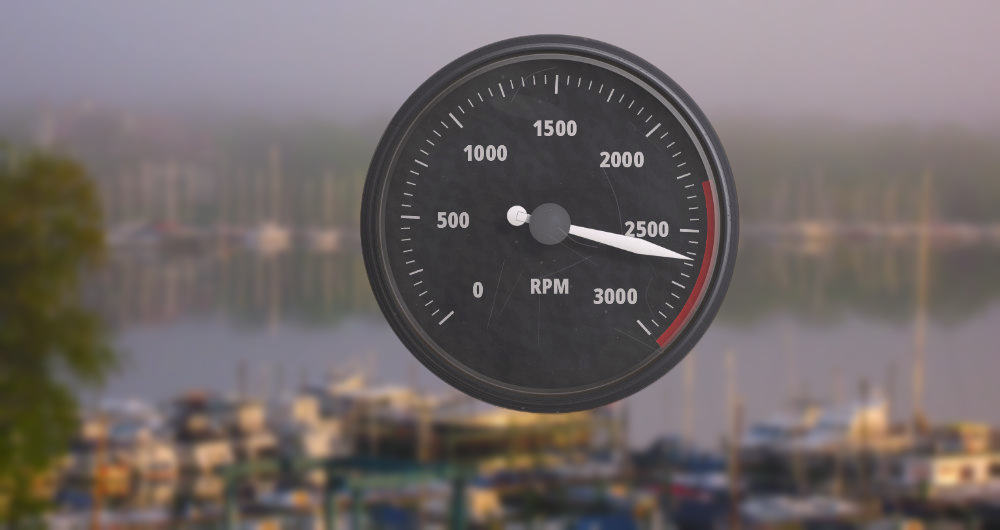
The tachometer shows 2625 (rpm)
